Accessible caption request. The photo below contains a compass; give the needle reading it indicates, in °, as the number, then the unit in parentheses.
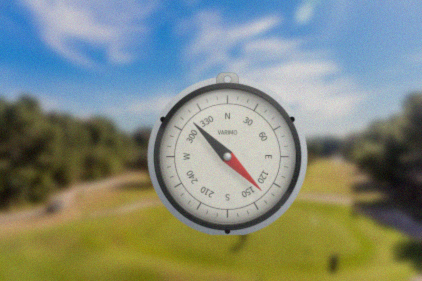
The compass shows 135 (°)
